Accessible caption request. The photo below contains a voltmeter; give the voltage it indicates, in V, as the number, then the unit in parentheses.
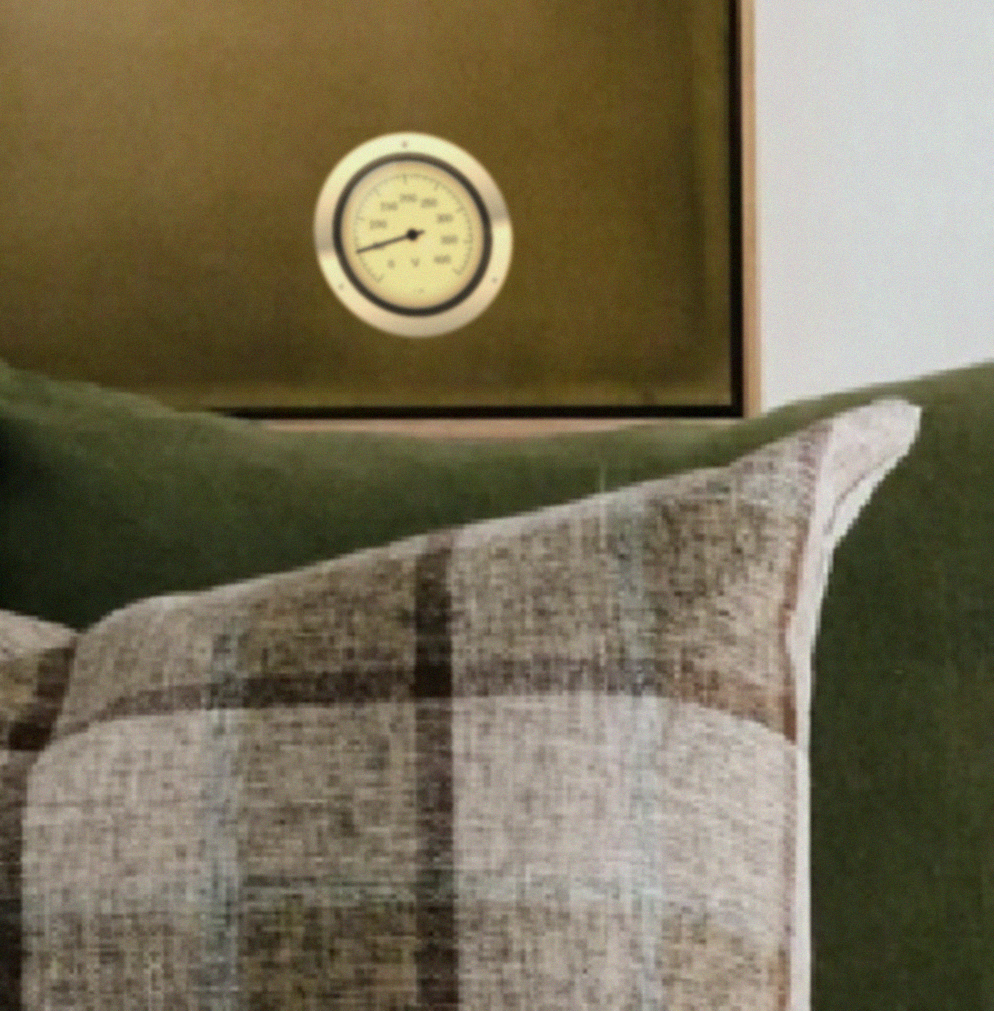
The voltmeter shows 50 (V)
